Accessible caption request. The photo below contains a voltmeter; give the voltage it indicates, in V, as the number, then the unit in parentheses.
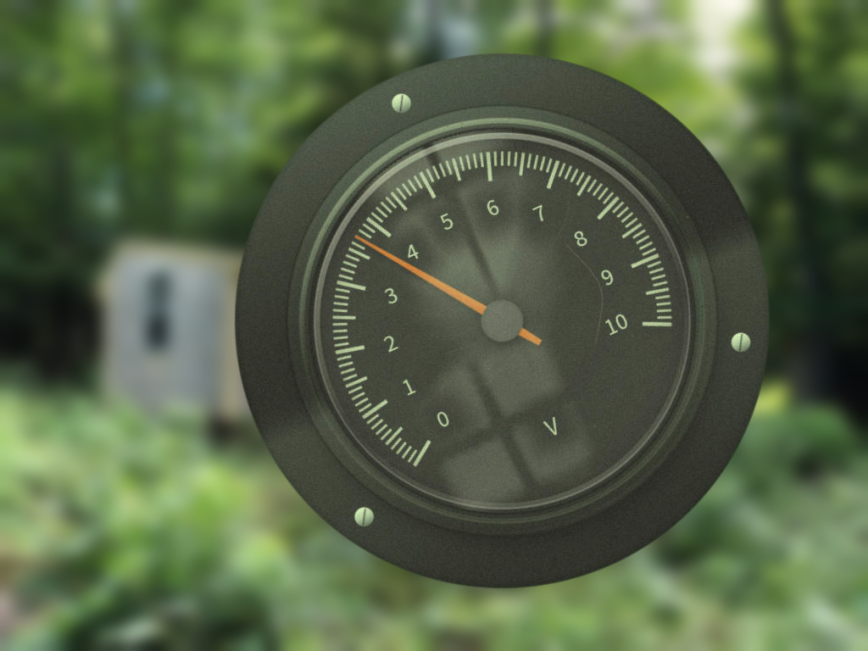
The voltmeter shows 3.7 (V)
